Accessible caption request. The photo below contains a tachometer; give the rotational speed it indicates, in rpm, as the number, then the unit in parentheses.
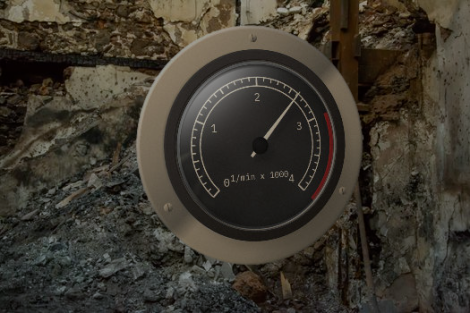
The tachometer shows 2600 (rpm)
